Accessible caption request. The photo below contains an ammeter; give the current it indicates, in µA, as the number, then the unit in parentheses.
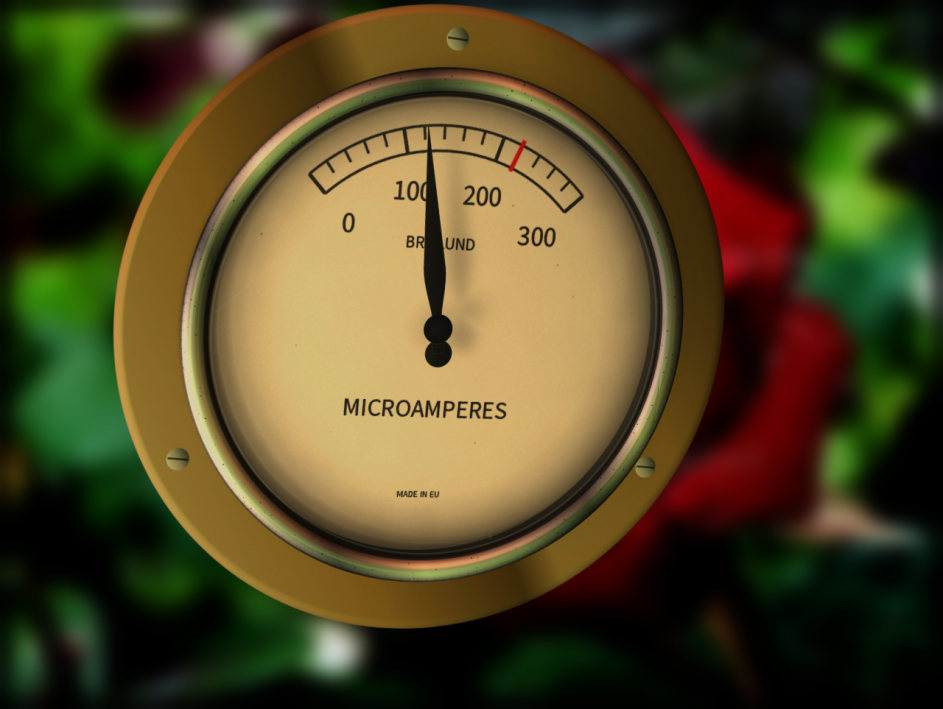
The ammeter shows 120 (µA)
